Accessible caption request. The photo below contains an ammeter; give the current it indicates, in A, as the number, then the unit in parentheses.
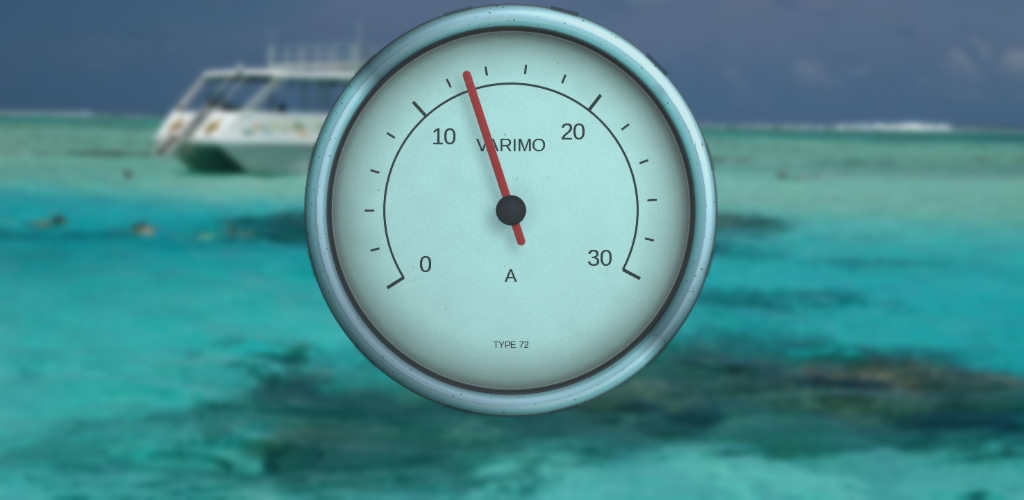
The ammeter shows 13 (A)
